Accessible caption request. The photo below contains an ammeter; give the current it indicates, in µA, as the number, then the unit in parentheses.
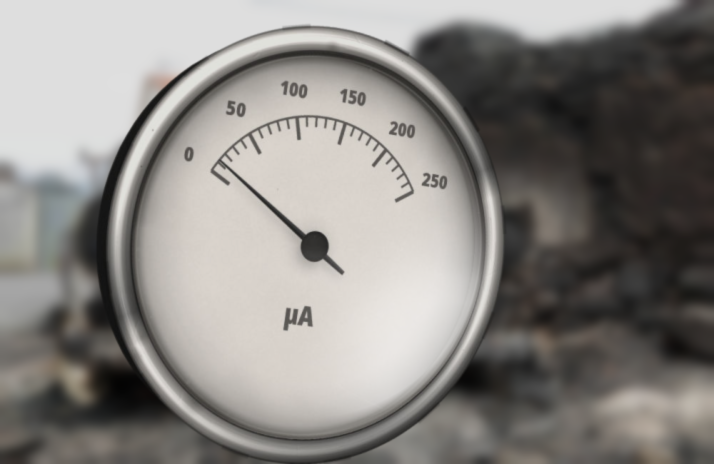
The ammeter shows 10 (µA)
